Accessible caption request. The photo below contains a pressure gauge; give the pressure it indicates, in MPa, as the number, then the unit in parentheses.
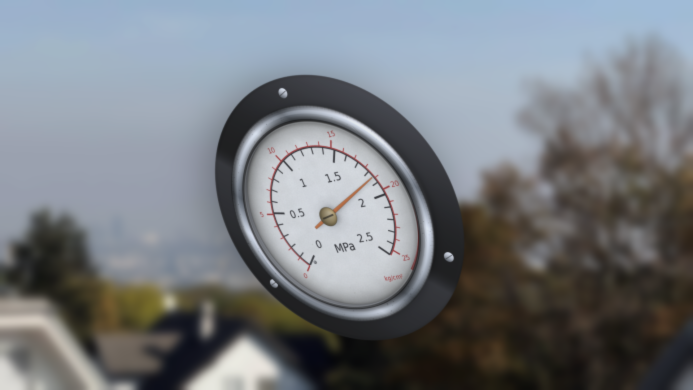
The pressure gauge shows 1.85 (MPa)
